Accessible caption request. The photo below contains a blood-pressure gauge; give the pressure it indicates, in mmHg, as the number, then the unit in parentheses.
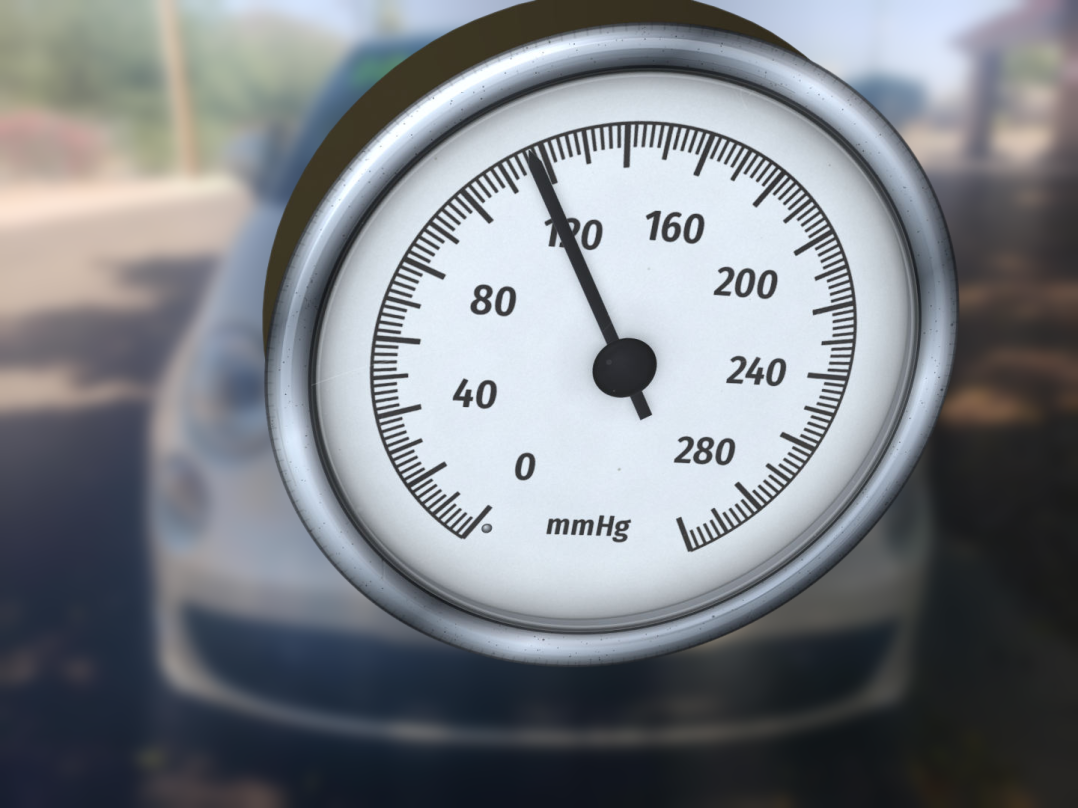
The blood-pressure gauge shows 117 (mmHg)
